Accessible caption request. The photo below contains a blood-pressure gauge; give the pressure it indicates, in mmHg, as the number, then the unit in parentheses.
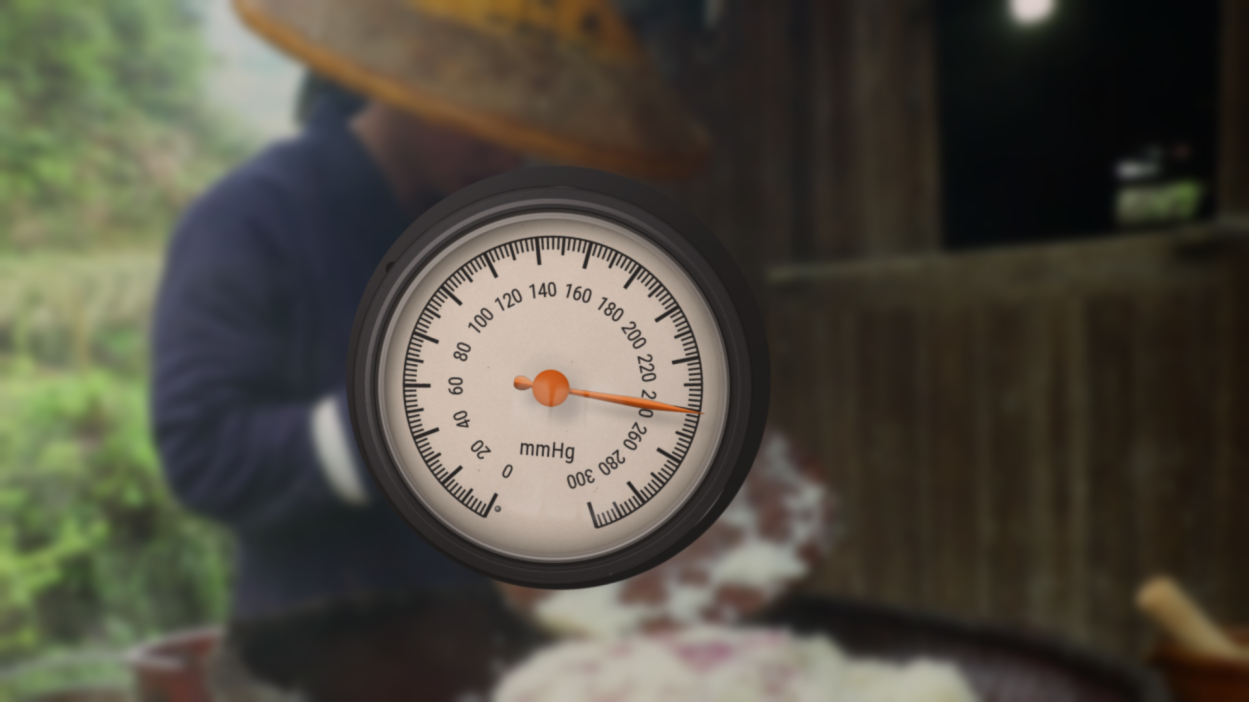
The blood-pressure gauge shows 240 (mmHg)
